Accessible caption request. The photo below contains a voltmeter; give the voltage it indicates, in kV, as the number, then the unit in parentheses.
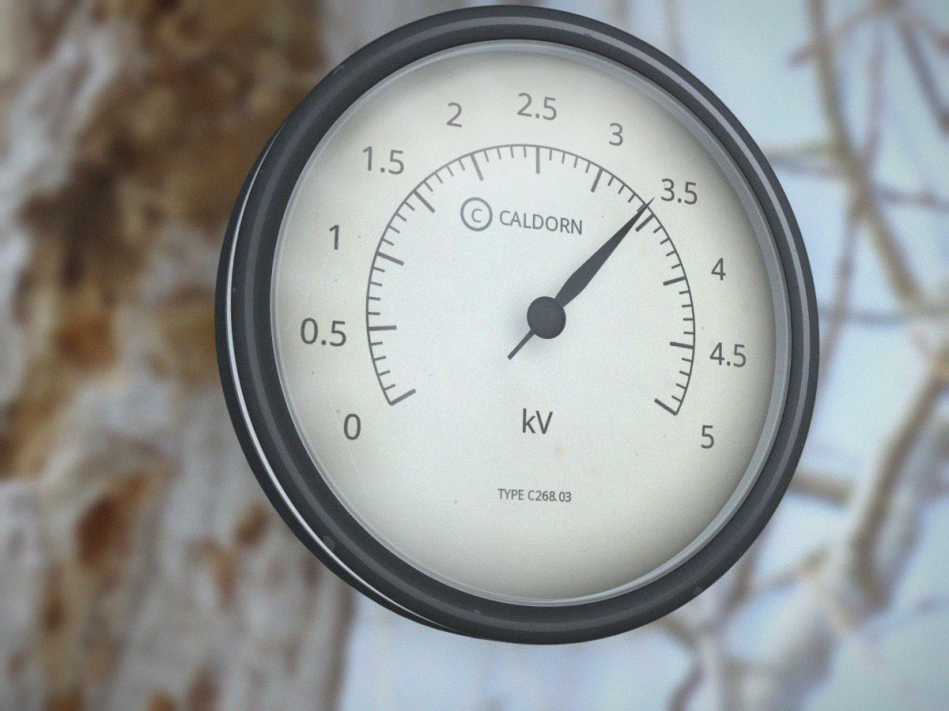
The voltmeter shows 3.4 (kV)
